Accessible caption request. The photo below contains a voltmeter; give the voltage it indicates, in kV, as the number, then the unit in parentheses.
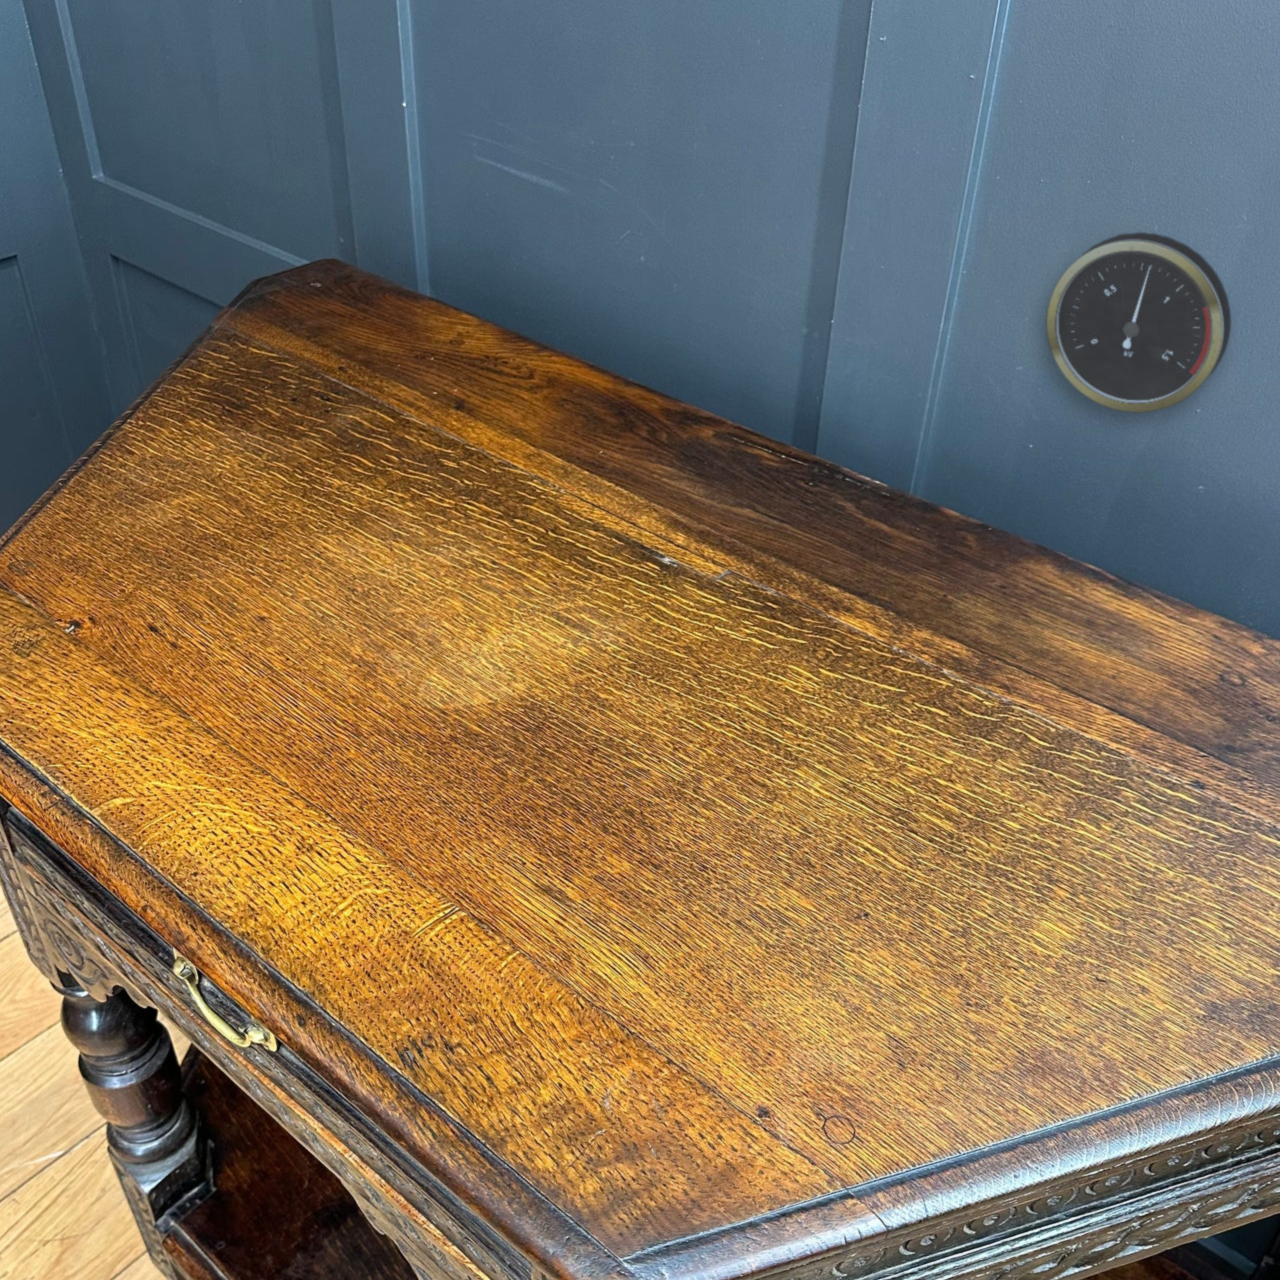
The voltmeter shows 0.8 (kV)
